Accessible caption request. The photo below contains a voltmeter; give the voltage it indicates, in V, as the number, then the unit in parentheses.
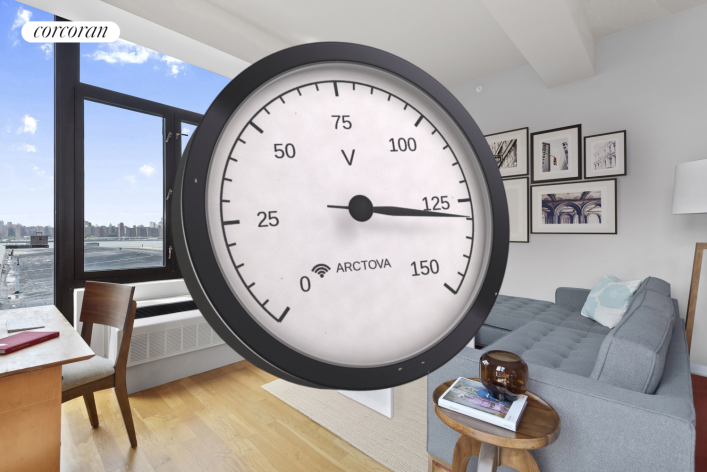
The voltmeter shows 130 (V)
